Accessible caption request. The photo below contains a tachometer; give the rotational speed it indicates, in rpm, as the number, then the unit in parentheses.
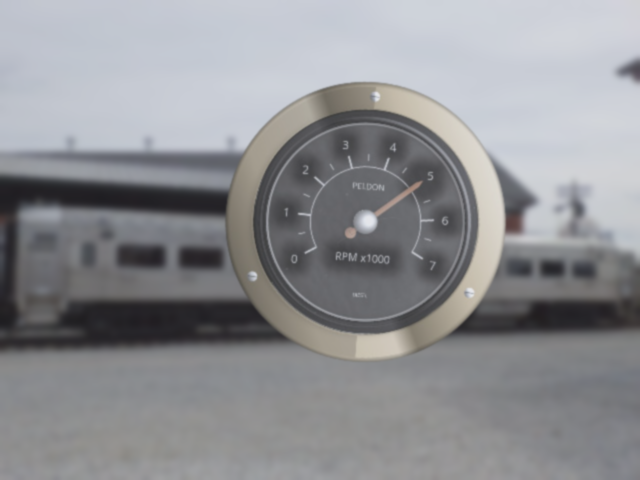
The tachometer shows 5000 (rpm)
